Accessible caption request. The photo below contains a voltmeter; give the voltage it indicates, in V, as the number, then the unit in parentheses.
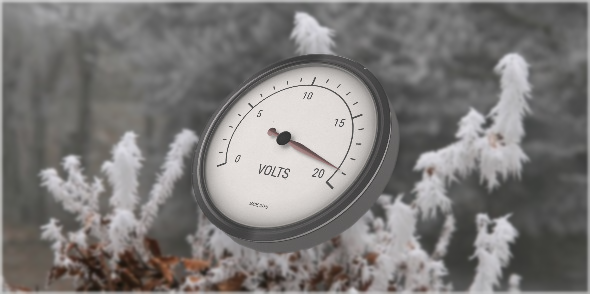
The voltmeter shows 19 (V)
